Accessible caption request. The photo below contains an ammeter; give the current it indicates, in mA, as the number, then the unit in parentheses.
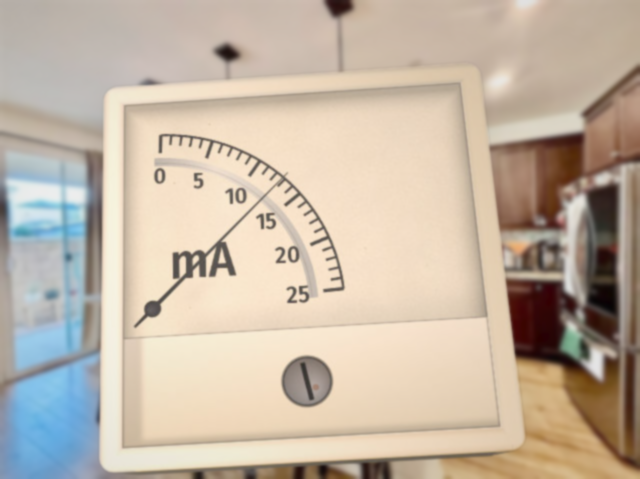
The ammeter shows 13 (mA)
